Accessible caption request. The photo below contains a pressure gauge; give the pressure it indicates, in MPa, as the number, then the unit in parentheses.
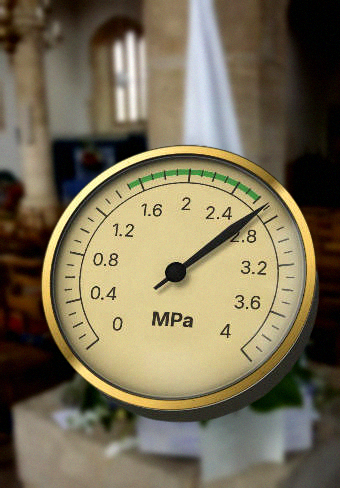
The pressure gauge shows 2.7 (MPa)
